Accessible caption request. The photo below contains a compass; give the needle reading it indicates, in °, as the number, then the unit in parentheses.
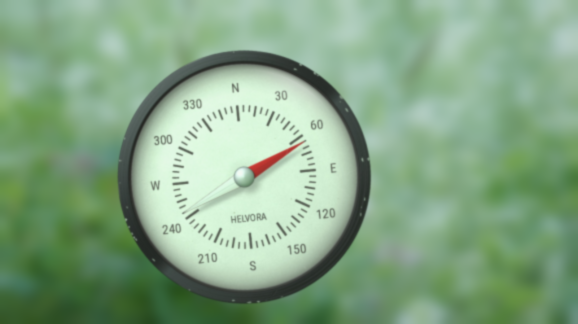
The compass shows 65 (°)
